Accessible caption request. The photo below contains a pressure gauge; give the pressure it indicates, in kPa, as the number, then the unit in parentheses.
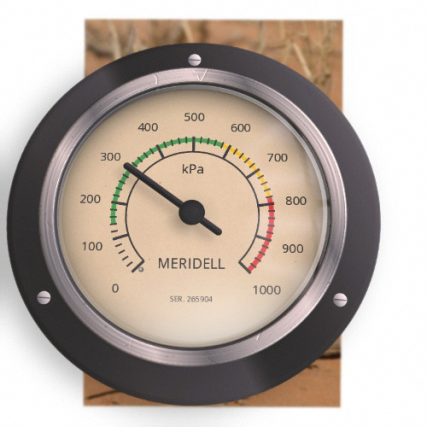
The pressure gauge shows 300 (kPa)
